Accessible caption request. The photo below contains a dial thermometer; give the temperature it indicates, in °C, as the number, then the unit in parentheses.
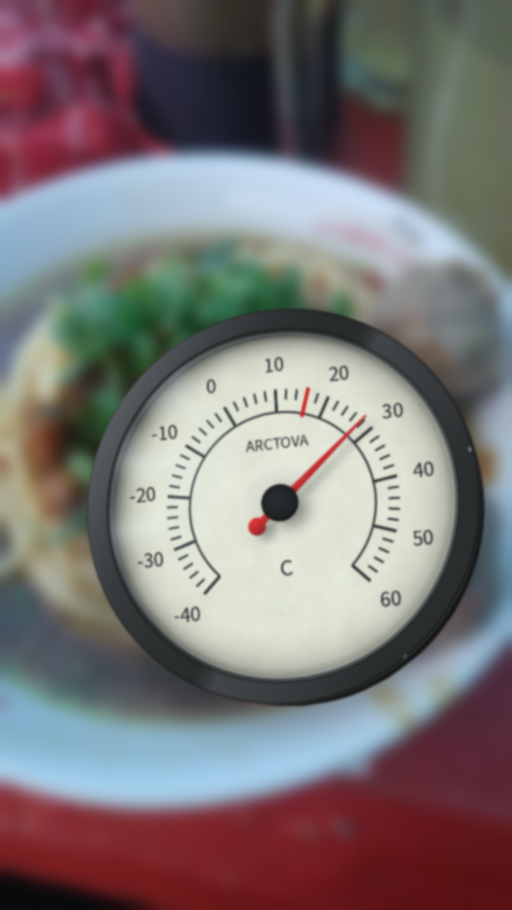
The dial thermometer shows 28 (°C)
